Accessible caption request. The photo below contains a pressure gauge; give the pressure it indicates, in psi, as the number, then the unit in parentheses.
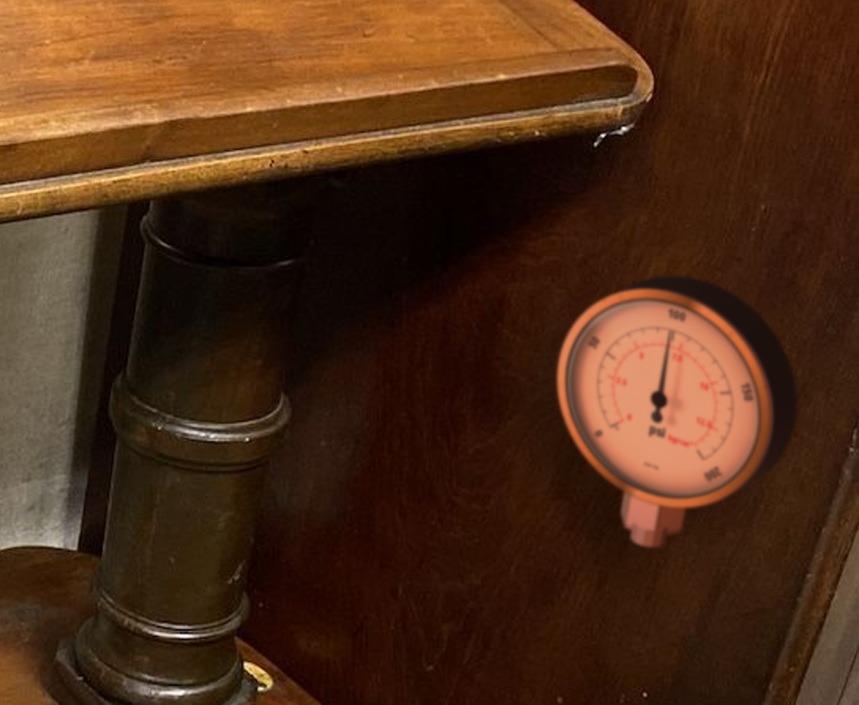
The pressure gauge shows 100 (psi)
